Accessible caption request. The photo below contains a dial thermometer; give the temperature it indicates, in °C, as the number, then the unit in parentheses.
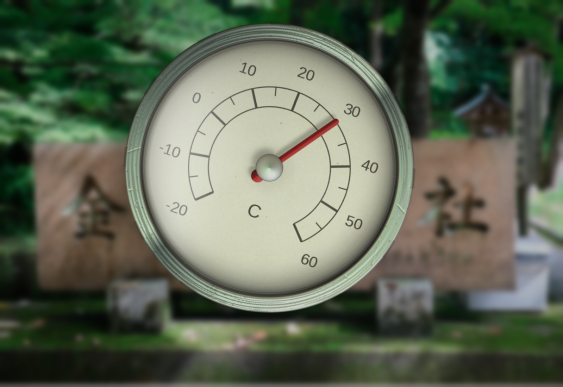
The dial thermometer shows 30 (°C)
